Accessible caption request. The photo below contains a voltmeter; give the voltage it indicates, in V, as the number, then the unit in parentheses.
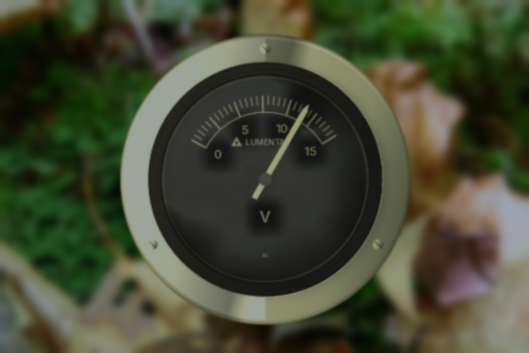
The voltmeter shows 11.5 (V)
